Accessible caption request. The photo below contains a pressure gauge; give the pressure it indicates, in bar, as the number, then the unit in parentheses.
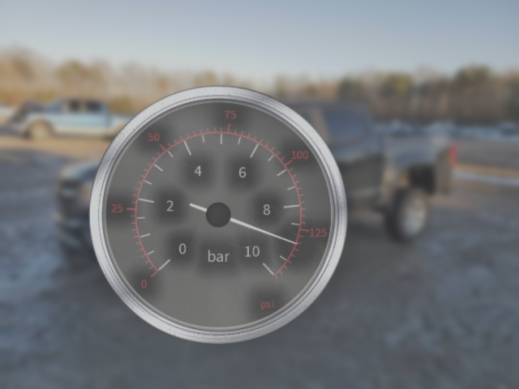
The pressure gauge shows 9 (bar)
